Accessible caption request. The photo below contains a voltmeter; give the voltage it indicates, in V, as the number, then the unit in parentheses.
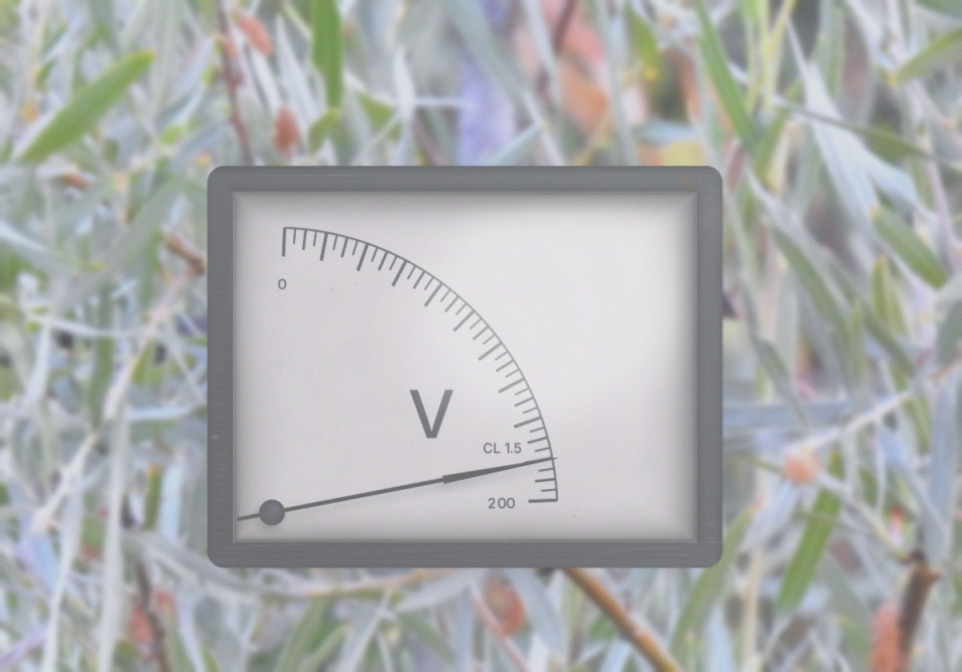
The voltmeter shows 180 (V)
